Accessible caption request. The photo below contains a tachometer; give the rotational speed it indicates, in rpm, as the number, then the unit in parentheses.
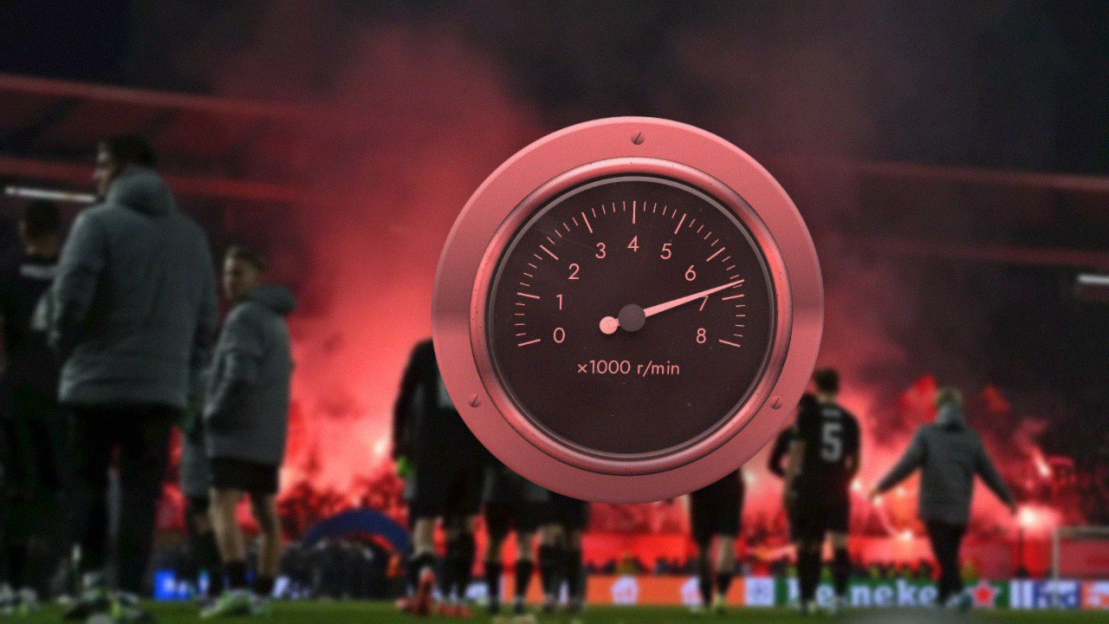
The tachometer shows 6700 (rpm)
